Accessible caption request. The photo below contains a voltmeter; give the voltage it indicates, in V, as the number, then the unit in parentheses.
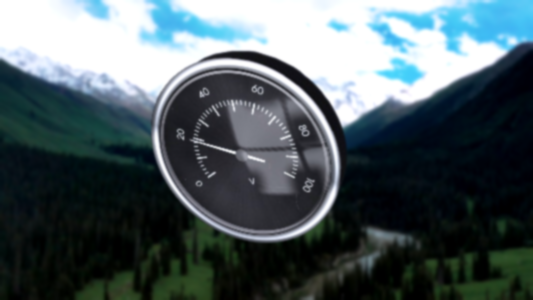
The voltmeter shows 20 (V)
